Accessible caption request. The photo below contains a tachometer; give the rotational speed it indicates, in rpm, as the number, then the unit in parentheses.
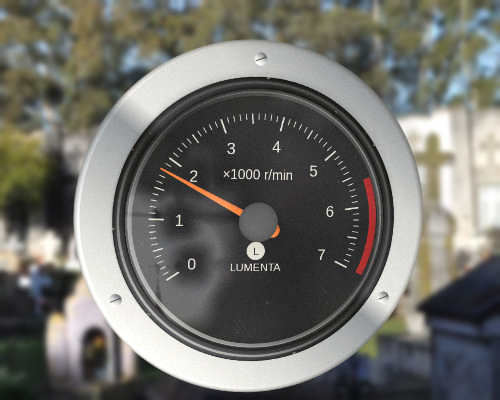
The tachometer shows 1800 (rpm)
